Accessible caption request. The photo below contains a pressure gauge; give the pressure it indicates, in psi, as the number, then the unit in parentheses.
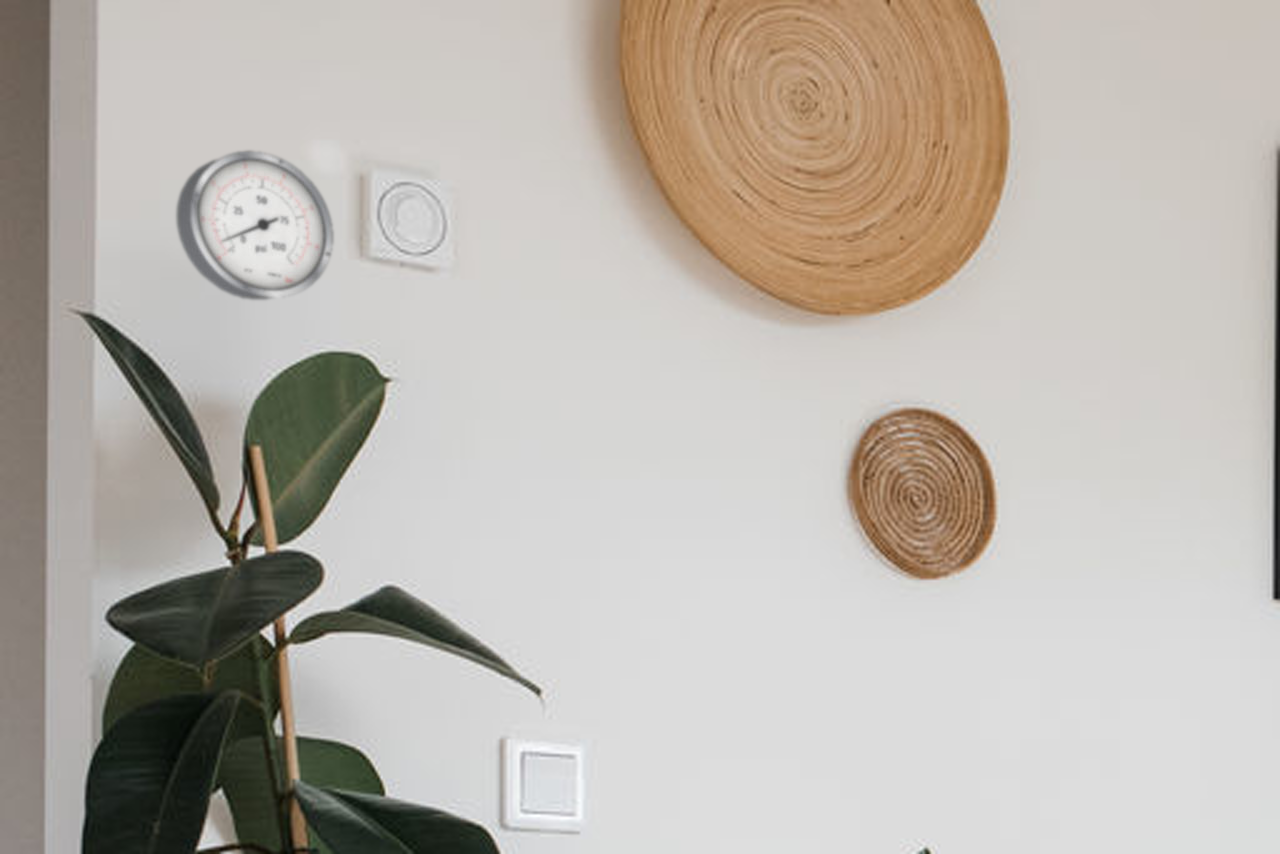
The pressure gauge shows 5 (psi)
